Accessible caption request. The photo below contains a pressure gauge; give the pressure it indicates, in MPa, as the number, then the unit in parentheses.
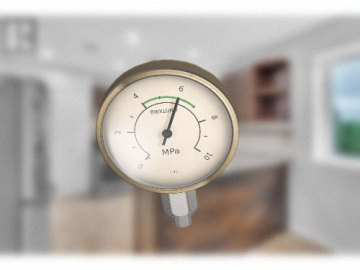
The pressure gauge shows 6 (MPa)
